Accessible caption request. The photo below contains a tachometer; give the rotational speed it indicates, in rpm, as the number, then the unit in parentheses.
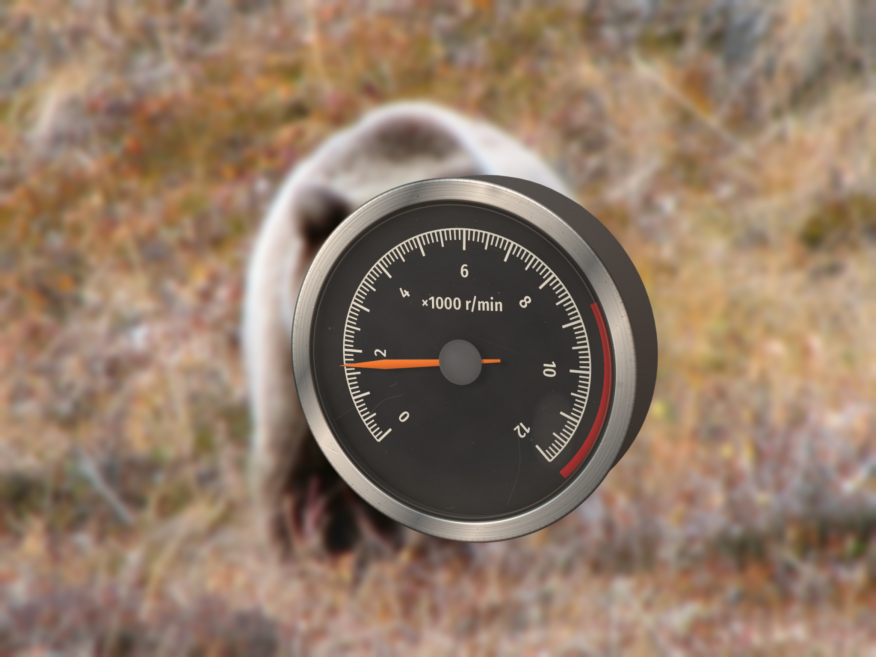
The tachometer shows 1700 (rpm)
